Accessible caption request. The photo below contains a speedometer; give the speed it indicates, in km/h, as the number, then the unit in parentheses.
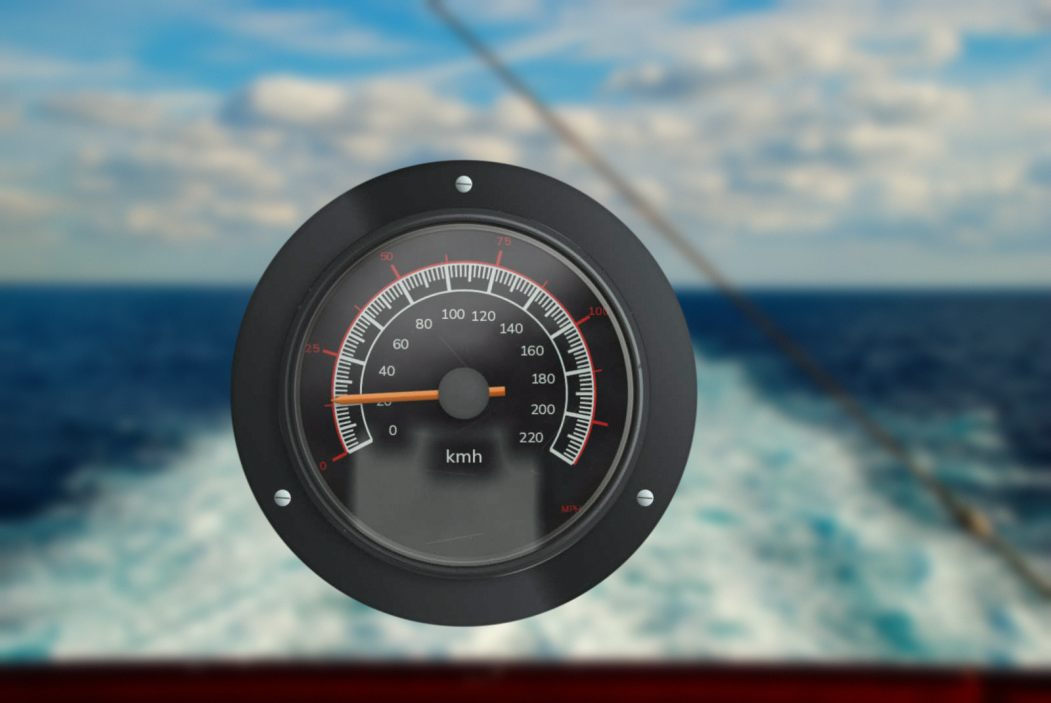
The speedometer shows 22 (km/h)
